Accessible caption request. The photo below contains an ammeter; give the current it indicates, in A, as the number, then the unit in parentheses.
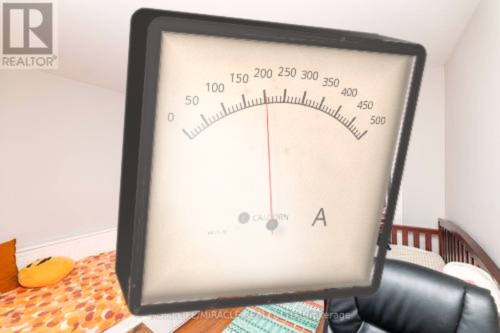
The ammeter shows 200 (A)
